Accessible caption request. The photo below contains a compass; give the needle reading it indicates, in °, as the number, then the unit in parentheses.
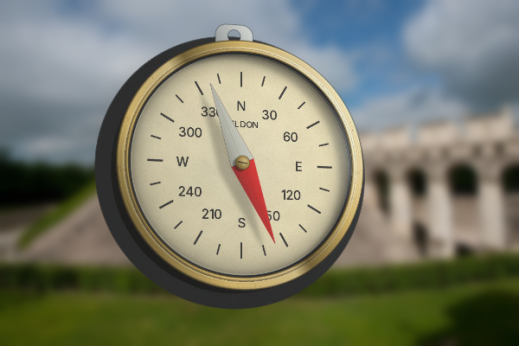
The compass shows 157.5 (°)
